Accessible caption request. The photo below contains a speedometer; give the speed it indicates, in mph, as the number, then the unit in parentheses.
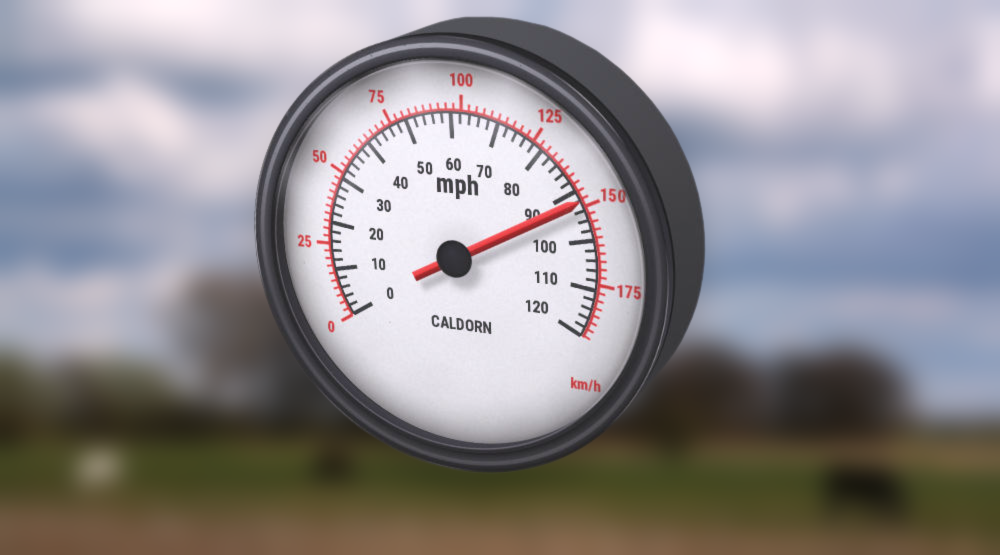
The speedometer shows 92 (mph)
